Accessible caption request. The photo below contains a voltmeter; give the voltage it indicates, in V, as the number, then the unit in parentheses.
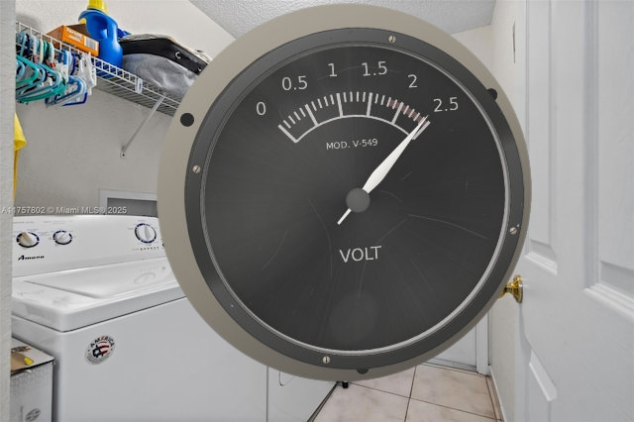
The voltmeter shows 2.4 (V)
